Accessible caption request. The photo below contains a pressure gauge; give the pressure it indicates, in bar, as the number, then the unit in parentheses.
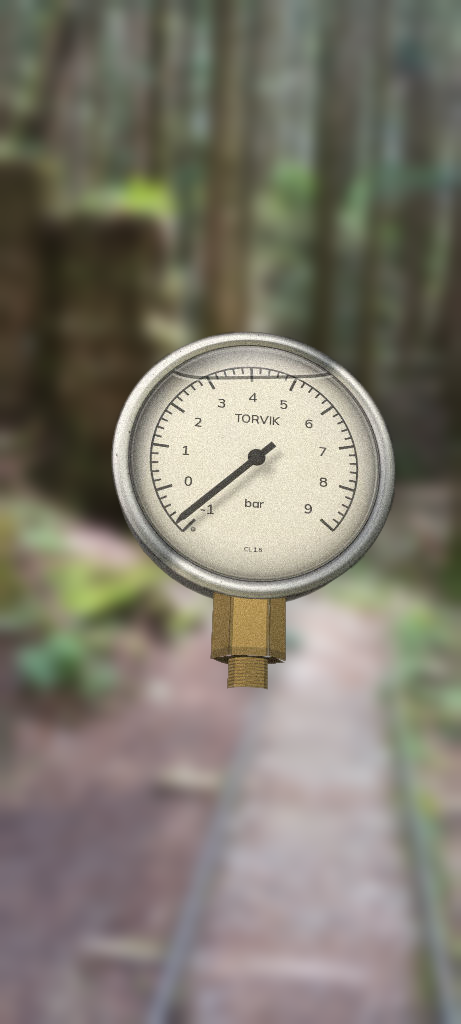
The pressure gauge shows -0.8 (bar)
